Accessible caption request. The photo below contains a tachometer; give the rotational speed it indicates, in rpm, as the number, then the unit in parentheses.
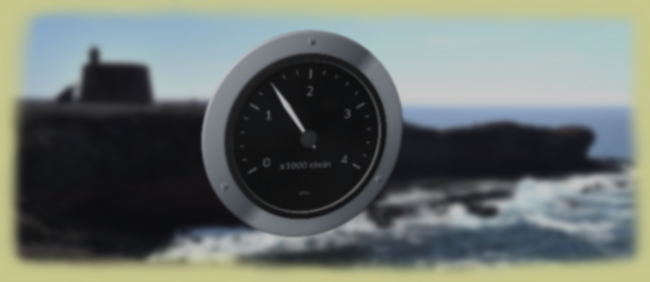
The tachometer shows 1400 (rpm)
